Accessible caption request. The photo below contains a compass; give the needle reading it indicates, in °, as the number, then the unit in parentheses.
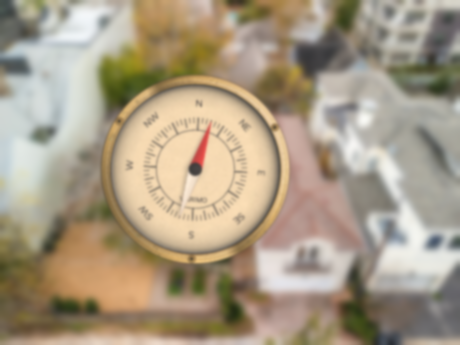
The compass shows 15 (°)
